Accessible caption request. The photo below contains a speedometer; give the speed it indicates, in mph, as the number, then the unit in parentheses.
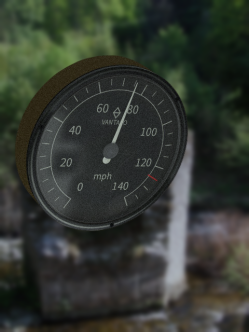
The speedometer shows 75 (mph)
